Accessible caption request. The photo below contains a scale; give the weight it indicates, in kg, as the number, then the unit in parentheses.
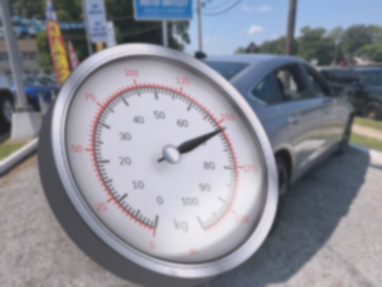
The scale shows 70 (kg)
